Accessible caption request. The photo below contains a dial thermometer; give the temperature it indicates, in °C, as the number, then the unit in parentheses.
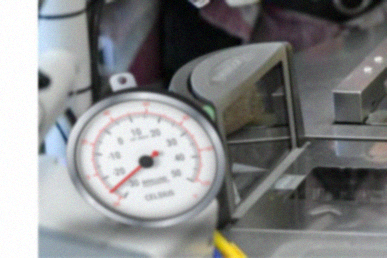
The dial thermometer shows -25 (°C)
